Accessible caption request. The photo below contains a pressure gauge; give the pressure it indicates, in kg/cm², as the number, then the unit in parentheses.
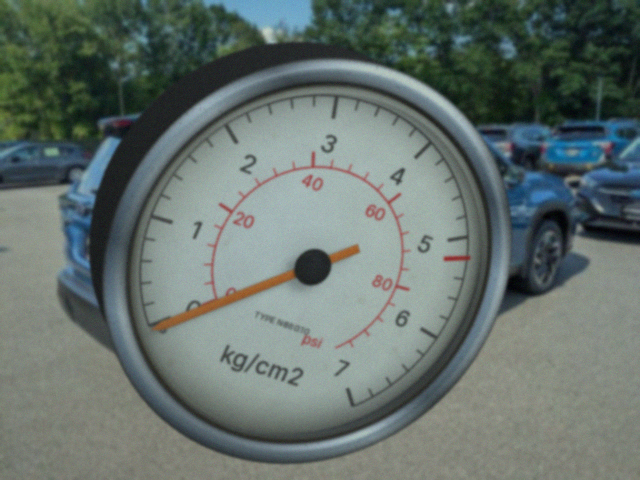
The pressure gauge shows 0 (kg/cm²)
